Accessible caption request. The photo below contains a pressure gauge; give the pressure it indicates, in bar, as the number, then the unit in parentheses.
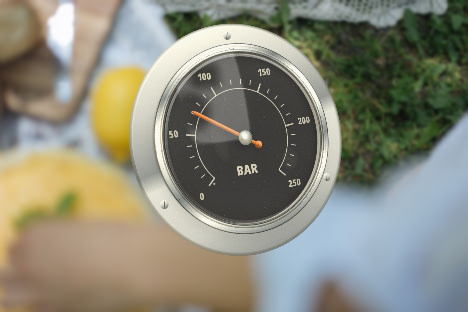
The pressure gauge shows 70 (bar)
